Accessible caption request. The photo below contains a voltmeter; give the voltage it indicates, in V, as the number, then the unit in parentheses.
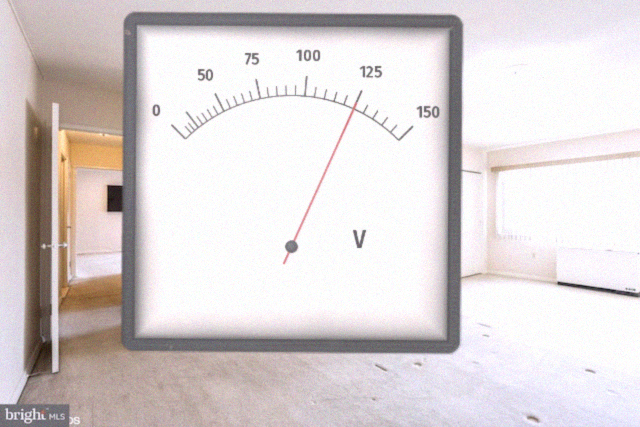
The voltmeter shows 125 (V)
